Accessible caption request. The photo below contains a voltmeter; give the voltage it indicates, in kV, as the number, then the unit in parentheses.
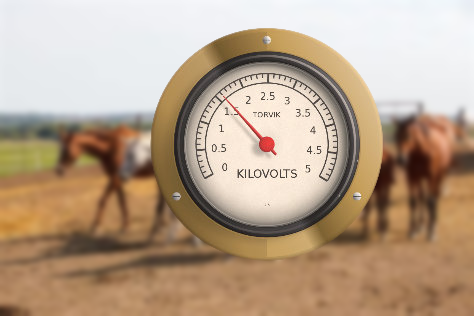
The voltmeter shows 1.6 (kV)
